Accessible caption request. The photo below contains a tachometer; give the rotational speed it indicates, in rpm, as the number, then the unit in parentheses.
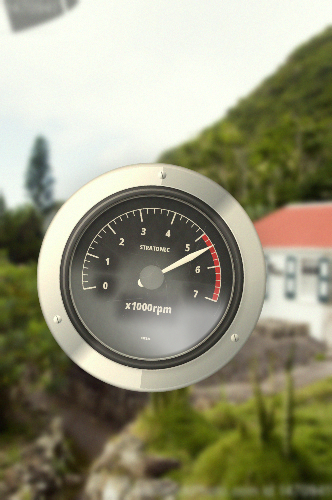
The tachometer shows 5400 (rpm)
